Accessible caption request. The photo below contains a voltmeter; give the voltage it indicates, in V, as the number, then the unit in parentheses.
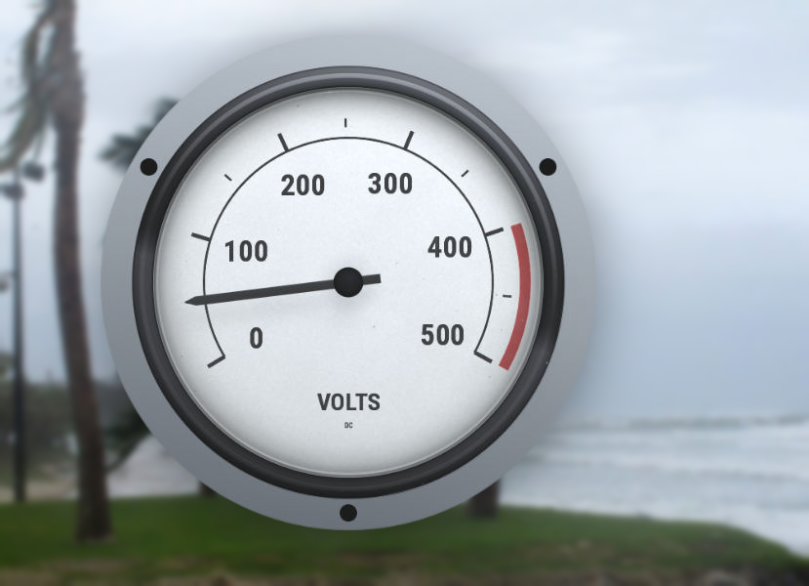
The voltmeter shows 50 (V)
